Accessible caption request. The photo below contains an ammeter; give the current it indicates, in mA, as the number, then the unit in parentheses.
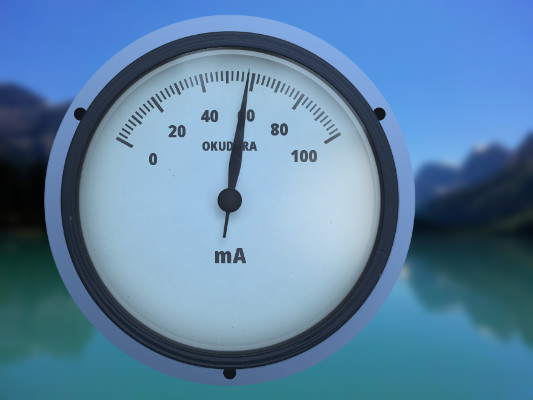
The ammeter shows 58 (mA)
